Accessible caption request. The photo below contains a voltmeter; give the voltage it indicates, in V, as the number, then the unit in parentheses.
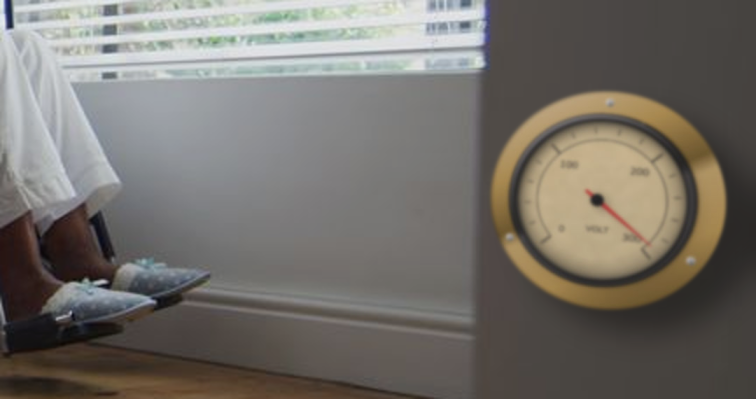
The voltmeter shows 290 (V)
